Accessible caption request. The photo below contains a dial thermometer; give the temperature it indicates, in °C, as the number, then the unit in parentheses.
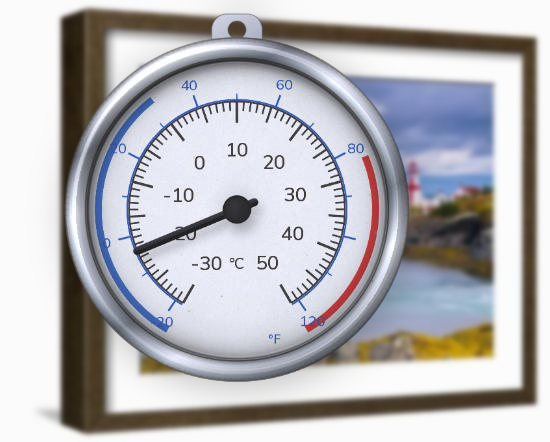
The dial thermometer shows -20 (°C)
